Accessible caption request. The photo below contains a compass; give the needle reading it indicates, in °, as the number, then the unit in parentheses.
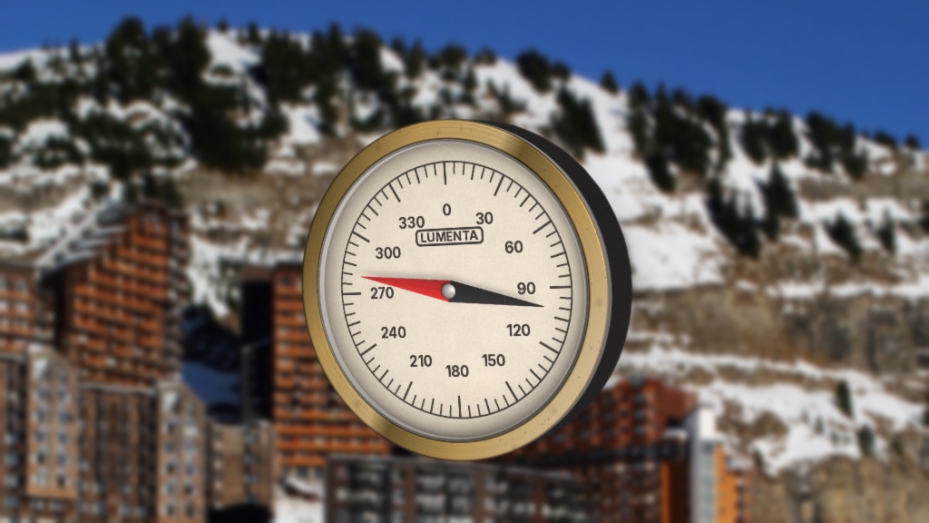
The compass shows 280 (°)
